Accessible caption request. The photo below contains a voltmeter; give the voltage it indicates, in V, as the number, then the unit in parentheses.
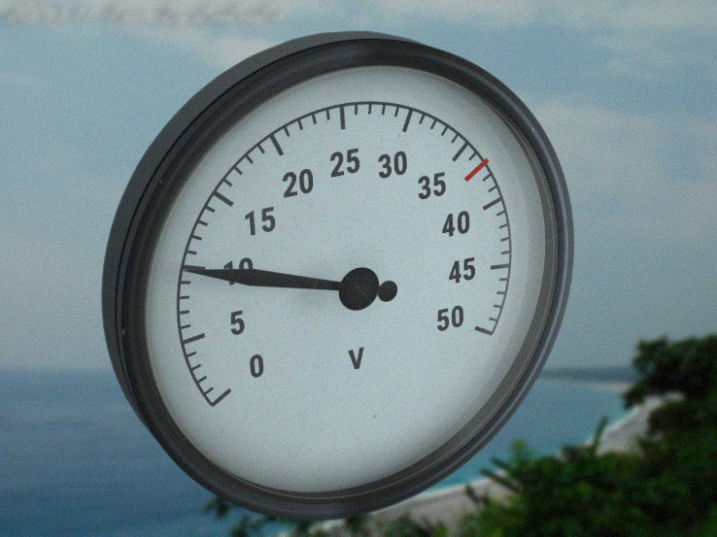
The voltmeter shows 10 (V)
